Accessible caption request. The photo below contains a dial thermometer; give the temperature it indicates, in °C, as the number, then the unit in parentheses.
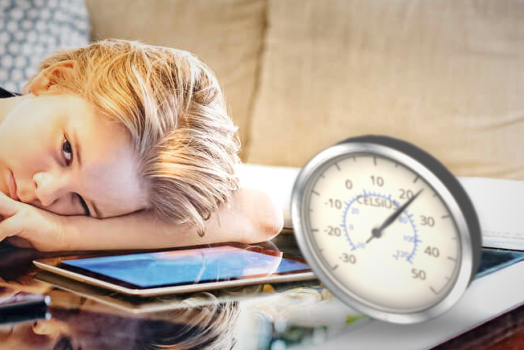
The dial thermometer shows 22.5 (°C)
